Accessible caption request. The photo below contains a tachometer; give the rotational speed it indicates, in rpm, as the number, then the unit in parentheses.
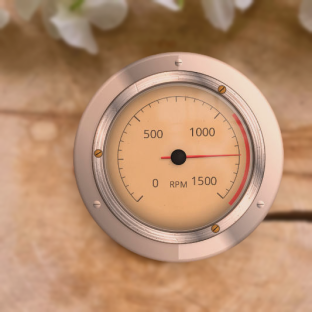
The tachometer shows 1250 (rpm)
